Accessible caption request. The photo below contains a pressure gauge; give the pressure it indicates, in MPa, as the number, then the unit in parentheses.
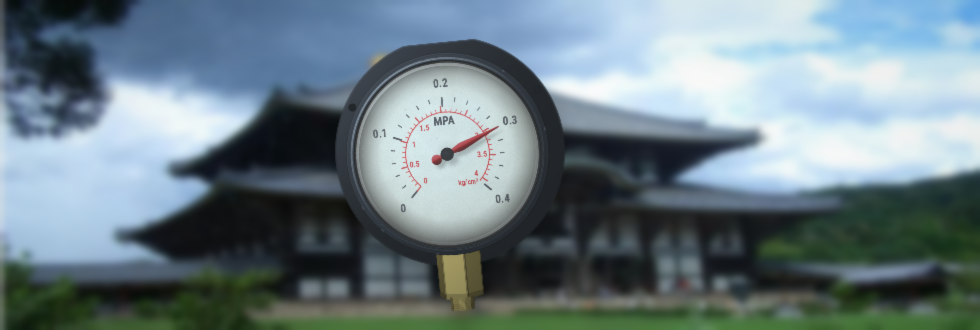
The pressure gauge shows 0.3 (MPa)
